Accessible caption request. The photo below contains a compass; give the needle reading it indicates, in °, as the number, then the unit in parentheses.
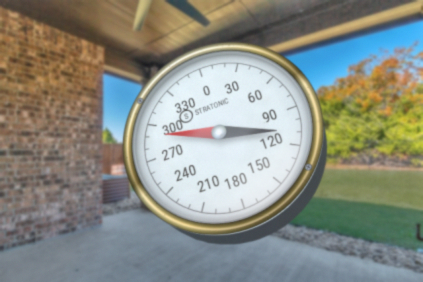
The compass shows 290 (°)
